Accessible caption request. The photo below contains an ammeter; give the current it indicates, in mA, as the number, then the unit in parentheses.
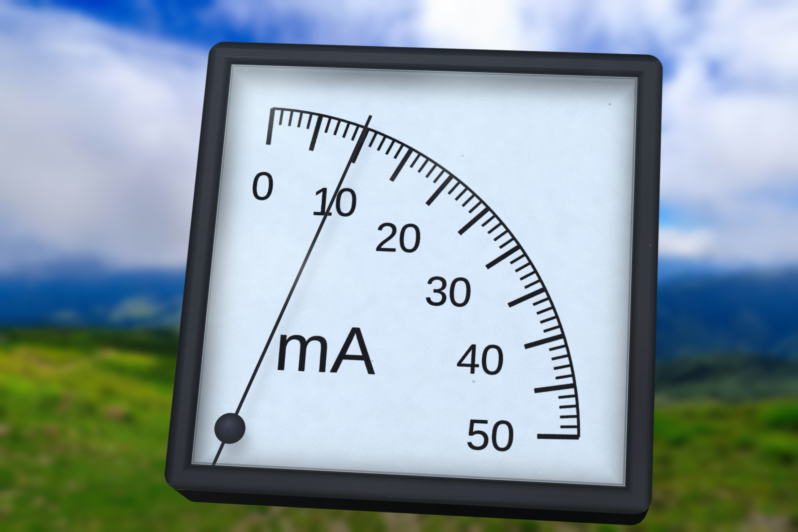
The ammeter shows 10 (mA)
